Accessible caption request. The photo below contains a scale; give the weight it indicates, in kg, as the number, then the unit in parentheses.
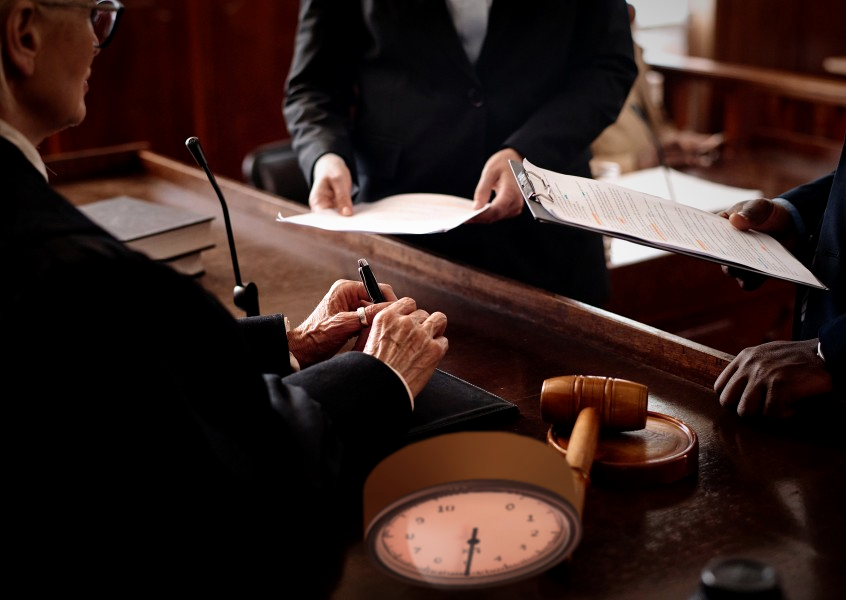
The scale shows 5 (kg)
